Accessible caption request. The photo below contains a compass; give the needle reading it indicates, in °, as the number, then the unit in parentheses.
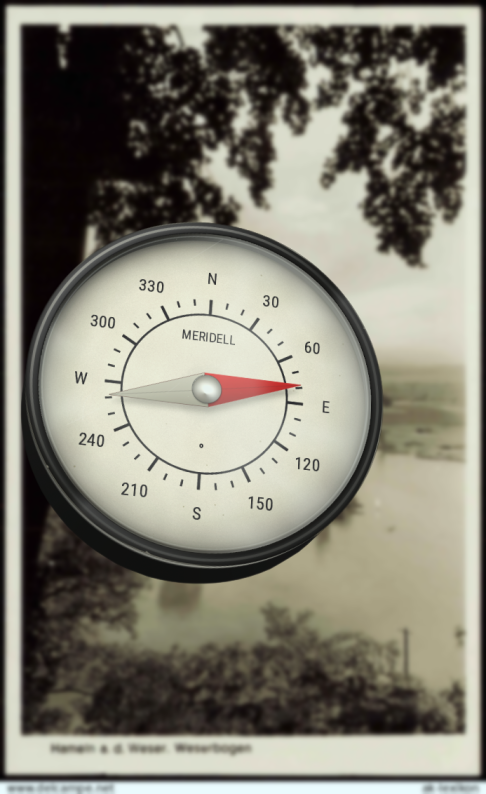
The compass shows 80 (°)
